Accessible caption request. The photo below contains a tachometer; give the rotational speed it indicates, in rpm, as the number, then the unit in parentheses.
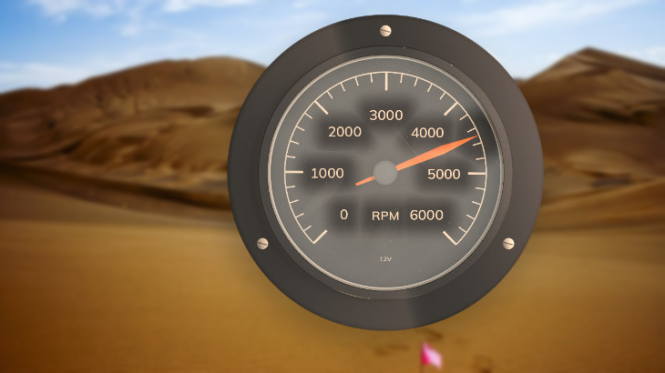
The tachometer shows 4500 (rpm)
